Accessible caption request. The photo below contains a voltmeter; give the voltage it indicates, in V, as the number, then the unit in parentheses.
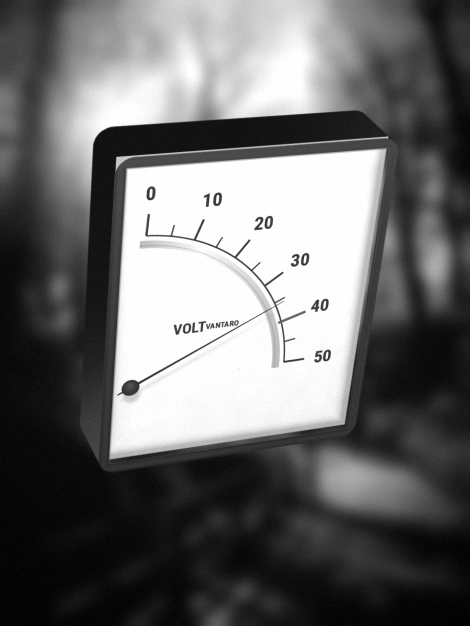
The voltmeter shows 35 (V)
